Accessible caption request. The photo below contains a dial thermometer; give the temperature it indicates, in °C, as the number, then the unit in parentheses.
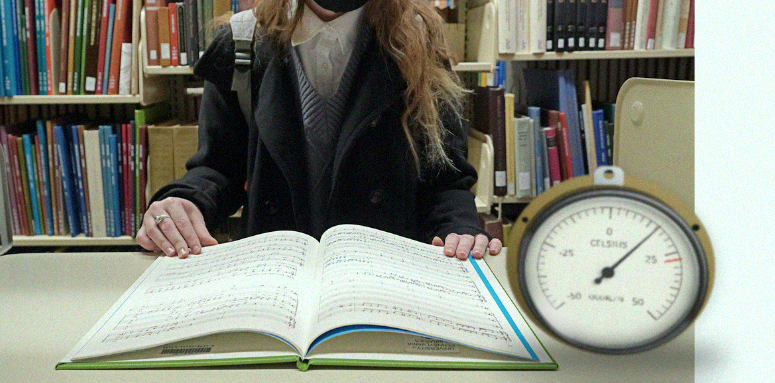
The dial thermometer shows 15 (°C)
